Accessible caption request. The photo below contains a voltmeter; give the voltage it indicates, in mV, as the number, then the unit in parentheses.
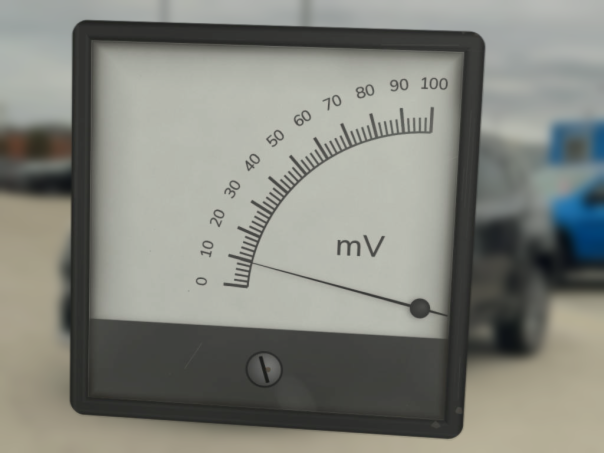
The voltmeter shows 10 (mV)
